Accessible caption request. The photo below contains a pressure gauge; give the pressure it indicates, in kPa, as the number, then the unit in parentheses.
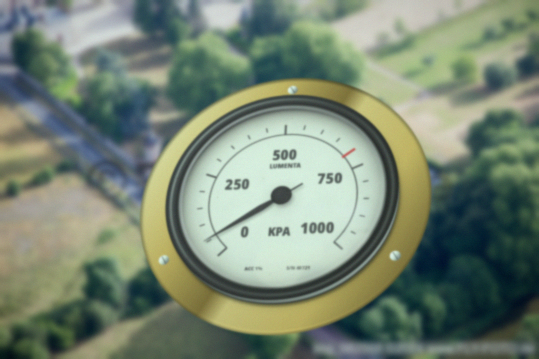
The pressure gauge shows 50 (kPa)
